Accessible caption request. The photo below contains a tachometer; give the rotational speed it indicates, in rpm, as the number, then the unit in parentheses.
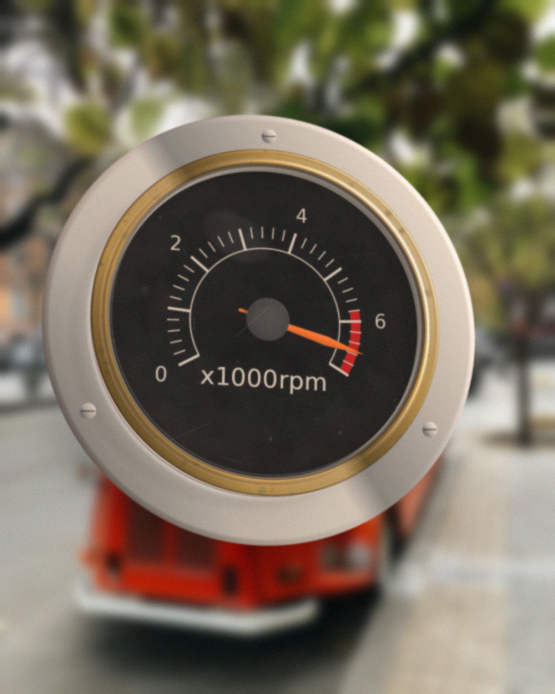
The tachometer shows 6600 (rpm)
